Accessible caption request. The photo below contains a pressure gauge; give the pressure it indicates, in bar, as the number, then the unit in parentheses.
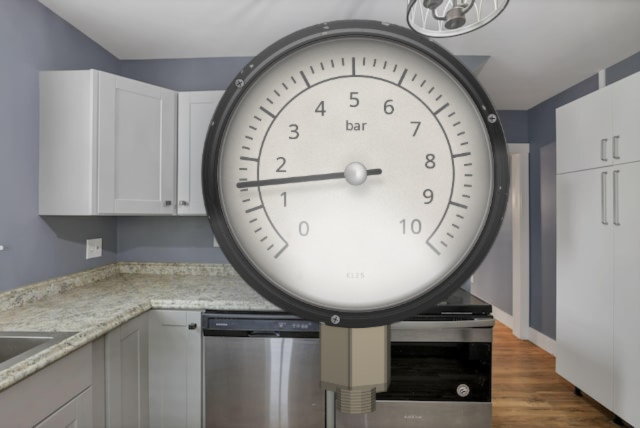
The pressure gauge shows 1.5 (bar)
